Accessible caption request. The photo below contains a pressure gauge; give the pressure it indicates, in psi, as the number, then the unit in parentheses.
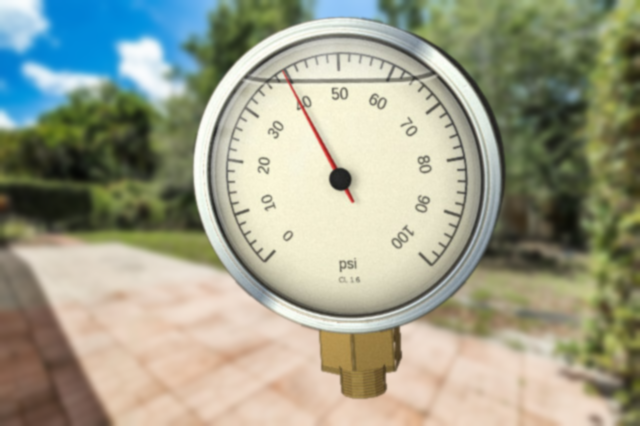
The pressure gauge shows 40 (psi)
